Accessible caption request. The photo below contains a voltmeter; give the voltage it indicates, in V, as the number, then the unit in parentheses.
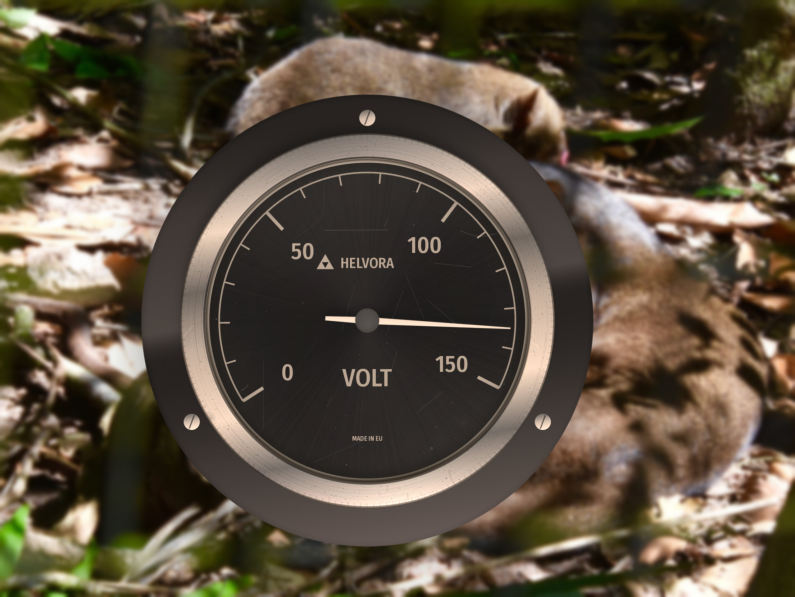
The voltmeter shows 135 (V)
